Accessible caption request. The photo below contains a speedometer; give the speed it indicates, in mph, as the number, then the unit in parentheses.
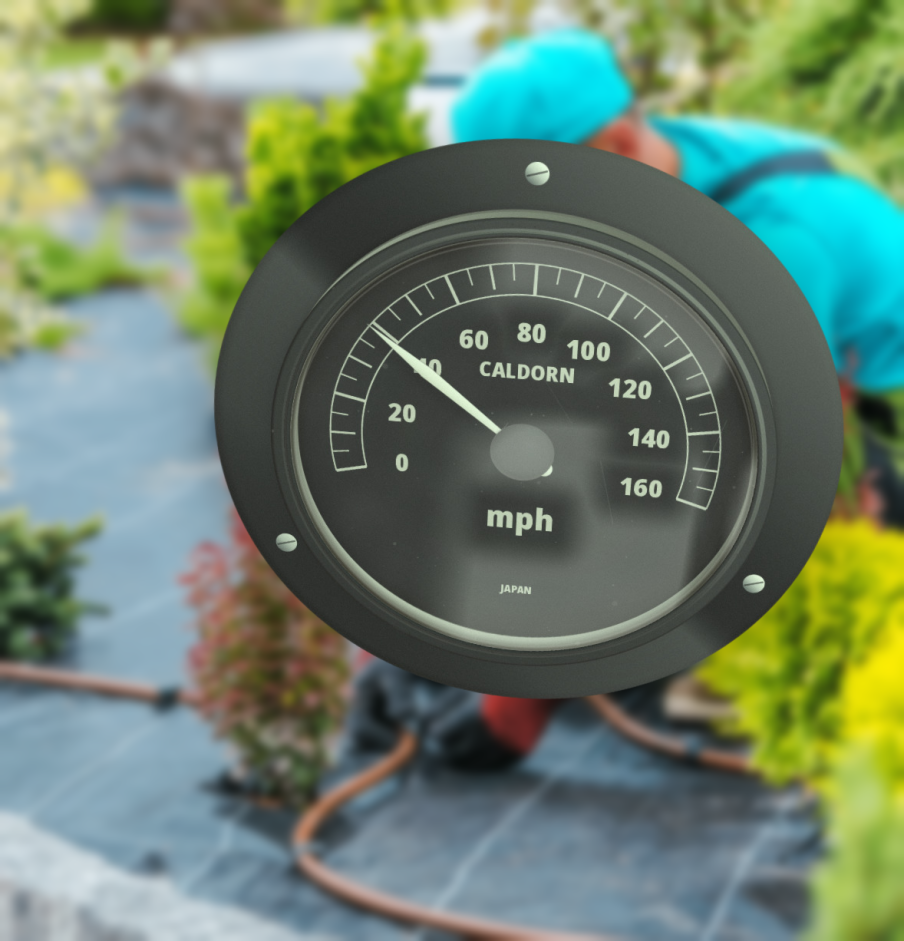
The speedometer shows 40 (mph)
